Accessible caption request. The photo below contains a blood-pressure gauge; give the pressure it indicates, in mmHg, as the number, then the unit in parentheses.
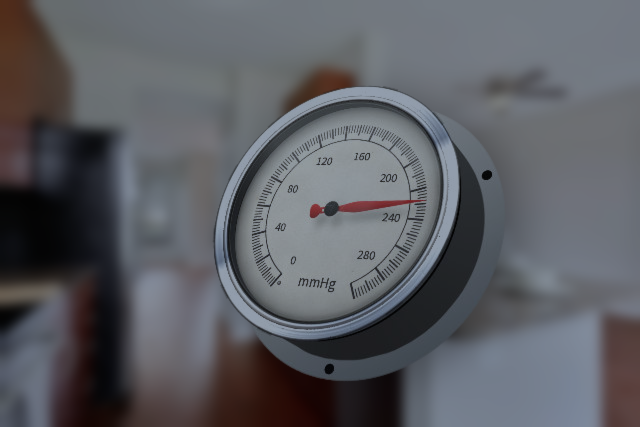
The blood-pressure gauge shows 230 (mmHg)
